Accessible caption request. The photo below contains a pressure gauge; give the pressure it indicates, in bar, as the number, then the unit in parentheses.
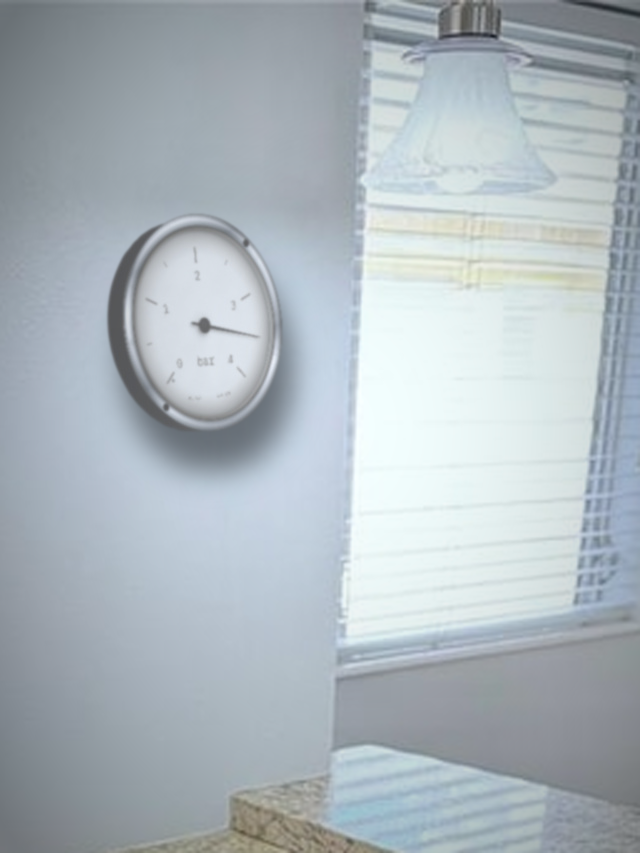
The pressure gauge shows 3.5 (bar)
